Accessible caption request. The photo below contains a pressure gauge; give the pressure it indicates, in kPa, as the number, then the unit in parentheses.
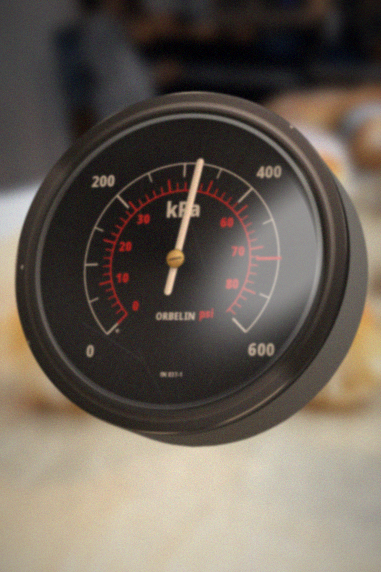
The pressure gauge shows 325 (kPa)
